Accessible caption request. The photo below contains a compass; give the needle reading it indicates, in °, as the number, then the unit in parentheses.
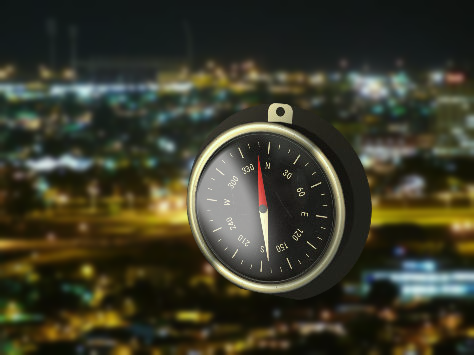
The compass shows 350 (°)
